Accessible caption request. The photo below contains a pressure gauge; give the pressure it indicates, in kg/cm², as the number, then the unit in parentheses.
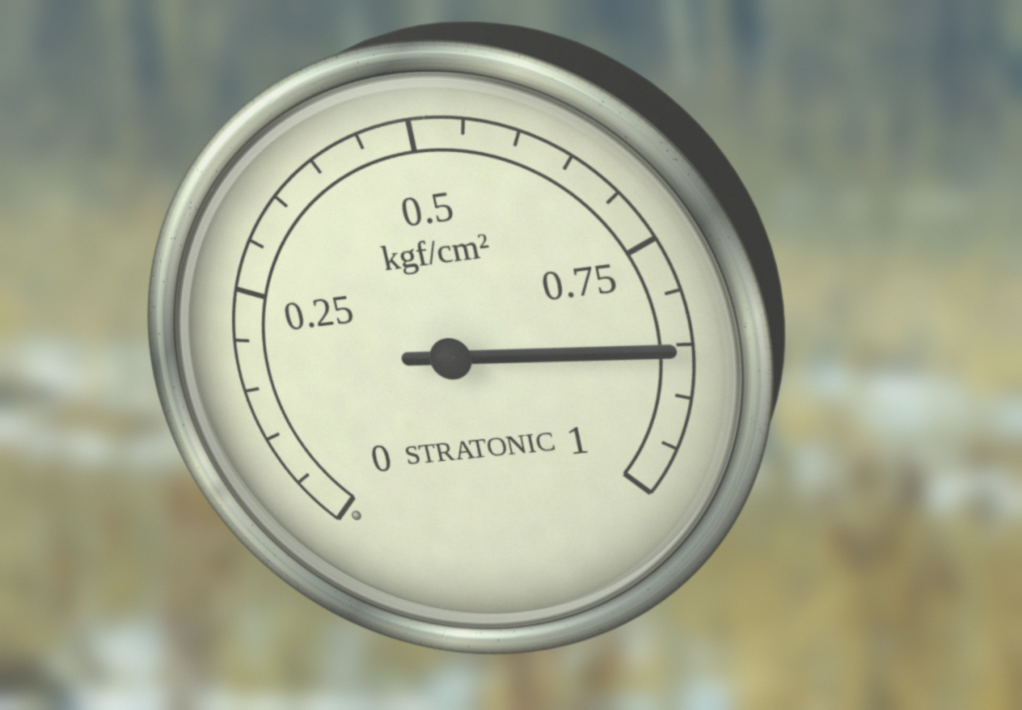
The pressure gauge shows 0.85 (kg/cm²)
